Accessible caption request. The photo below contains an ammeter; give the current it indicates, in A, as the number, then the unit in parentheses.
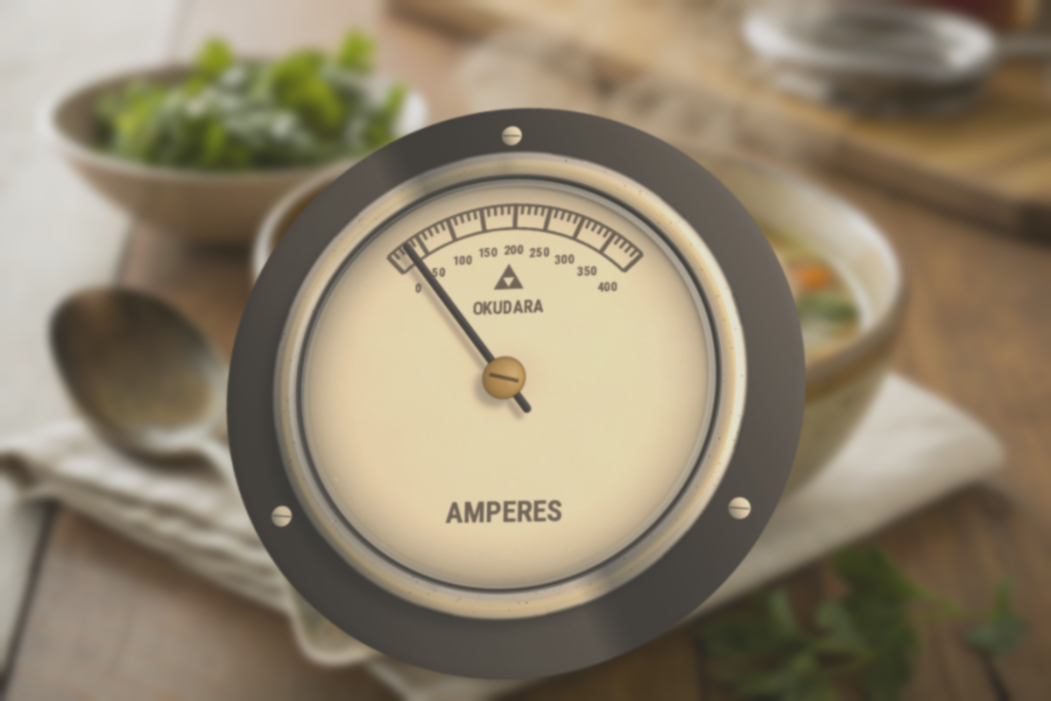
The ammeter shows 30 (A)
